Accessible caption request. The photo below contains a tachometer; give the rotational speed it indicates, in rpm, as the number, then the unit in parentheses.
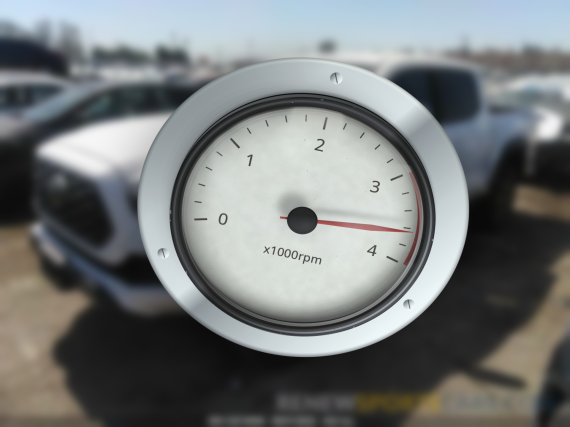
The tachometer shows 3600 (rpm)
